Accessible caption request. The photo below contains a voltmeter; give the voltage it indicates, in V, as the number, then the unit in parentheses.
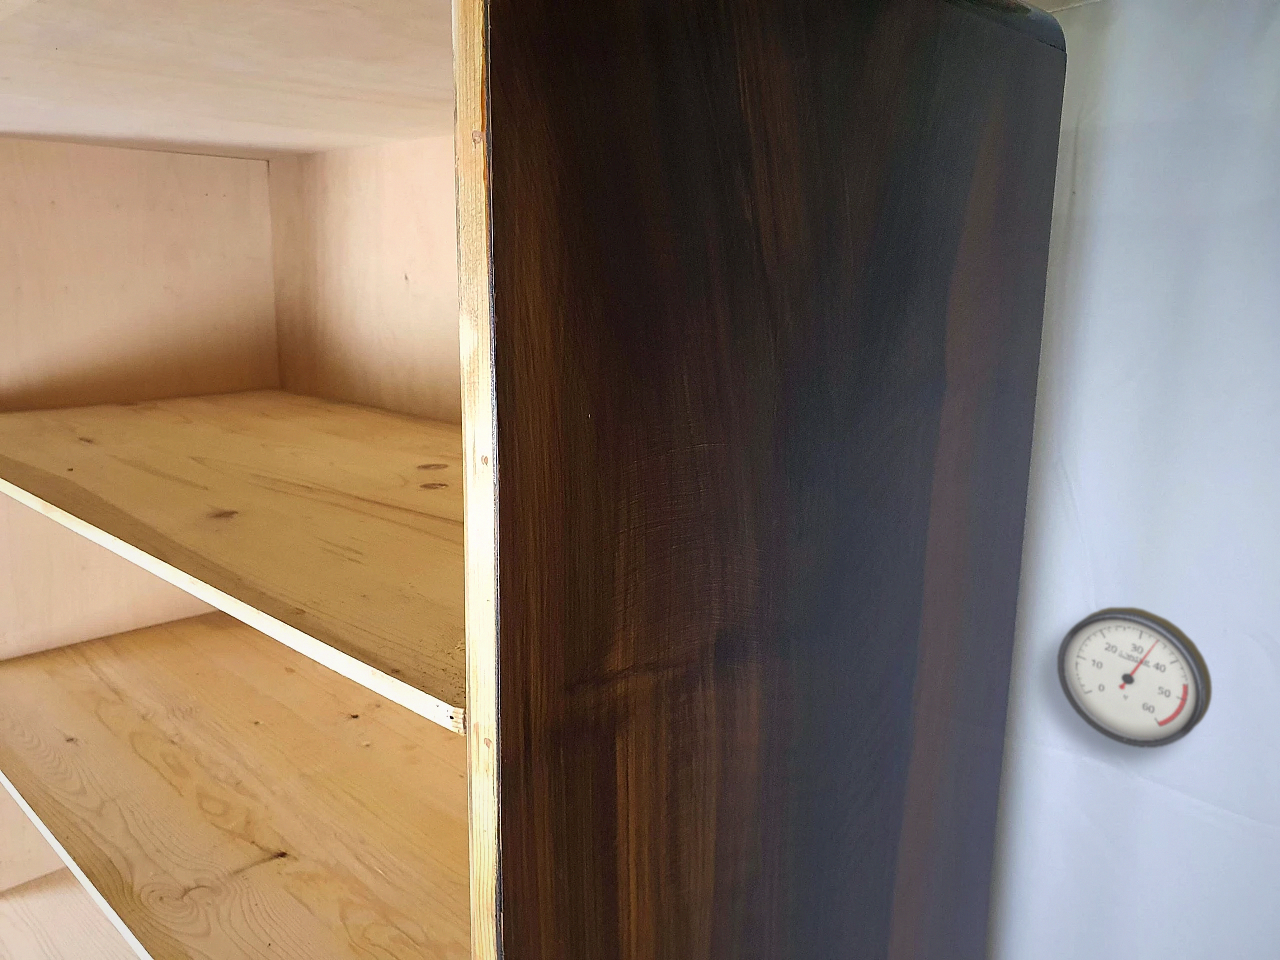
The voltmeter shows 34 (V)
